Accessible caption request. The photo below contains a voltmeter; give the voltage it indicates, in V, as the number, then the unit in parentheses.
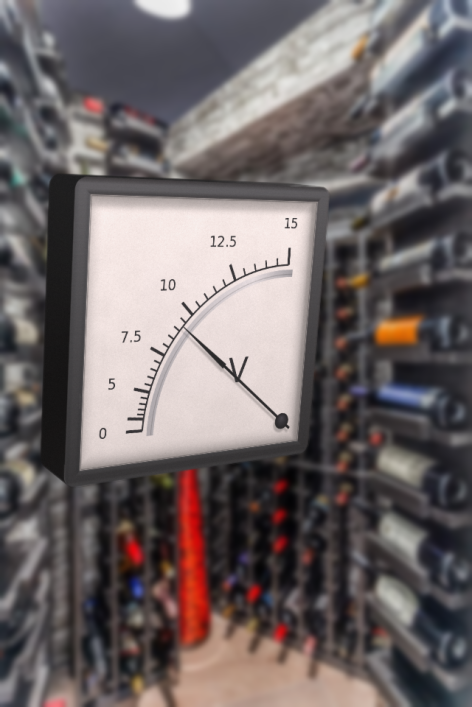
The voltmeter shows 9.25 (V)
